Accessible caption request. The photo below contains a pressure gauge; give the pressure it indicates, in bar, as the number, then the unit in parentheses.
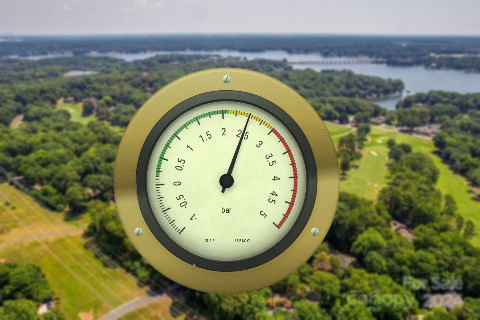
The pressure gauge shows 2.5 (bar)
